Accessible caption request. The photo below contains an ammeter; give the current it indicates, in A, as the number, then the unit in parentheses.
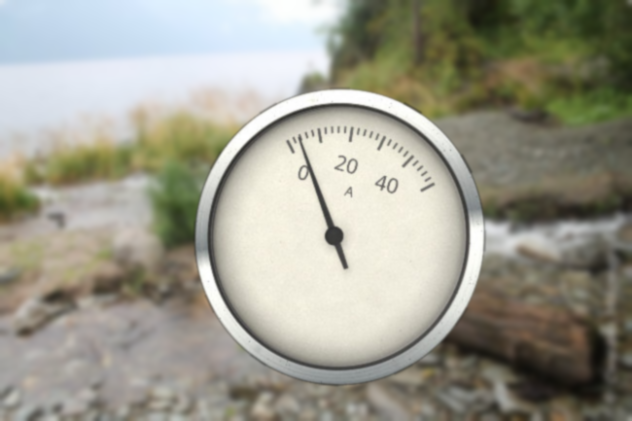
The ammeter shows 4 (A)
